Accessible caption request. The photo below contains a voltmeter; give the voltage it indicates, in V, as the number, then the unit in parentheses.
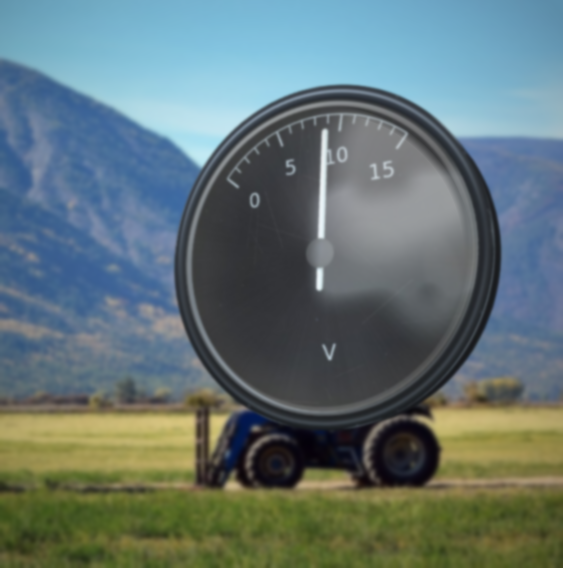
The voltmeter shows 9 (V)
